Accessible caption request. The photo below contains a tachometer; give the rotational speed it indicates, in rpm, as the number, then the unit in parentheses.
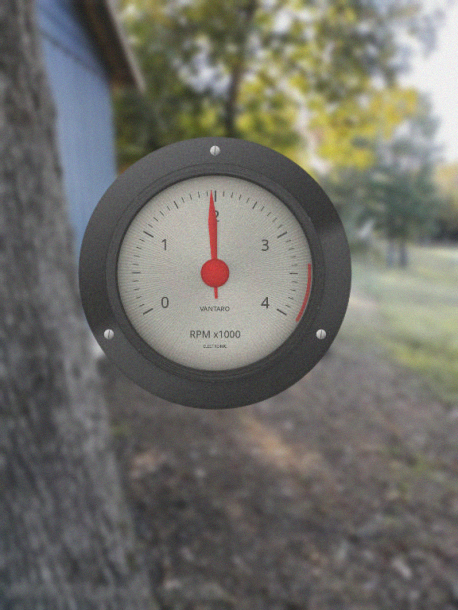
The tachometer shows 1950 (rpm)
